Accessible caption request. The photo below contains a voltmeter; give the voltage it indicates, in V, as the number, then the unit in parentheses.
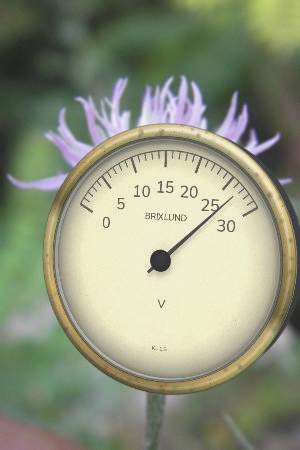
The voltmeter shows 27 (V)
